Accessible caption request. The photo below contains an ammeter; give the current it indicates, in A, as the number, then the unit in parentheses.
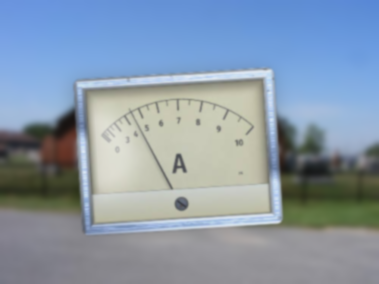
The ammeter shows 4.5 (A)
